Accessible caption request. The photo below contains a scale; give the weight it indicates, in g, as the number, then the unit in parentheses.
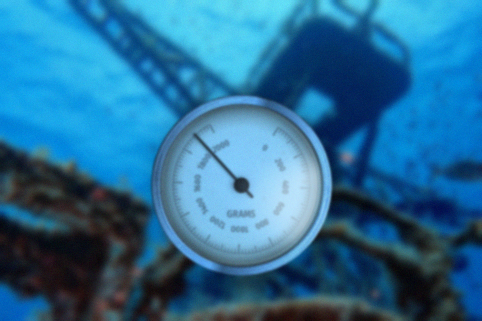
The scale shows 1900 (g)
